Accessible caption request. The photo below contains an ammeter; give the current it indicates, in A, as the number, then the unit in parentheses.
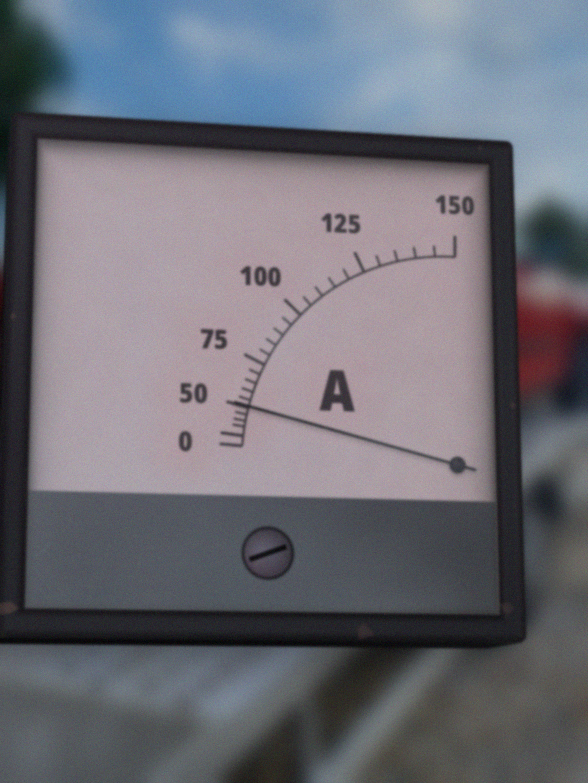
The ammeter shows 50 (A)
